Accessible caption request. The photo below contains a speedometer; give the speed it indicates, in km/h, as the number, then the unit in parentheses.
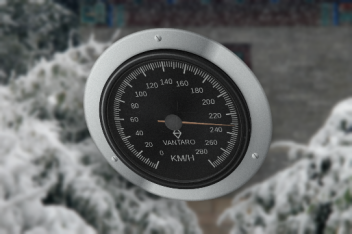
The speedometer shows 230 (km/h)
